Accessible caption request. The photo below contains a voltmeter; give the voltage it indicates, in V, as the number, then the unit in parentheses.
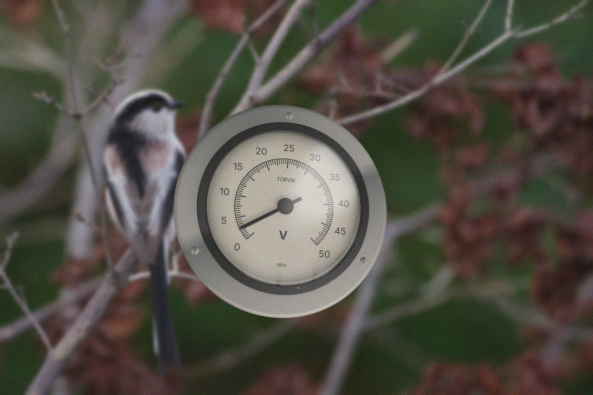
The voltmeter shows 2.5 (V)
